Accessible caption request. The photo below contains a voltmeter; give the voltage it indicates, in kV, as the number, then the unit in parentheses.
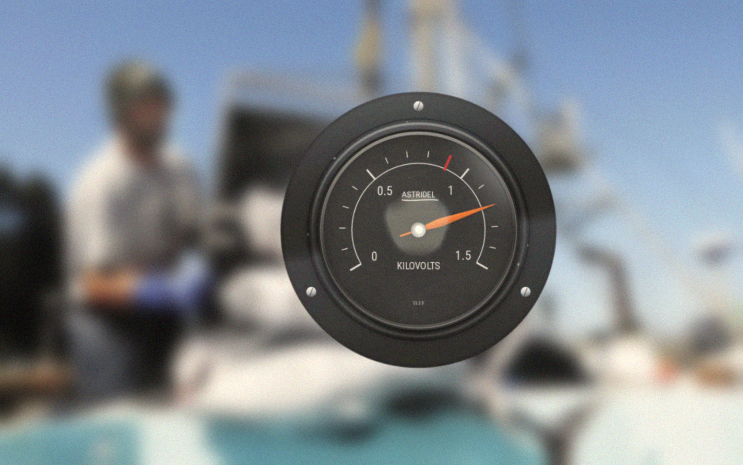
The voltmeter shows 1.2 (kV)
